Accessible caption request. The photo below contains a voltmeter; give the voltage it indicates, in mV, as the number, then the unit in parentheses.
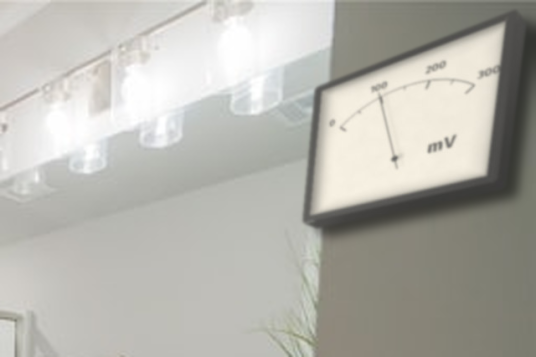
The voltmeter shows 100 (mV)
